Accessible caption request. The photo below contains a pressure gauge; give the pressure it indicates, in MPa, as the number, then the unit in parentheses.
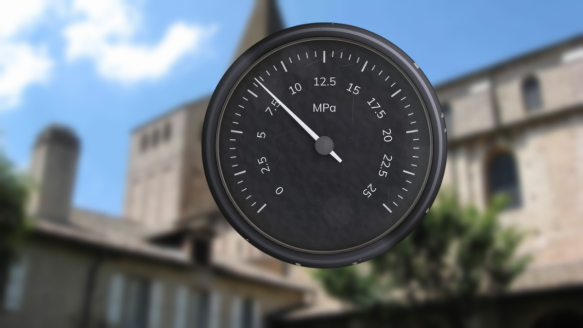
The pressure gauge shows 8.25 (MPa)
